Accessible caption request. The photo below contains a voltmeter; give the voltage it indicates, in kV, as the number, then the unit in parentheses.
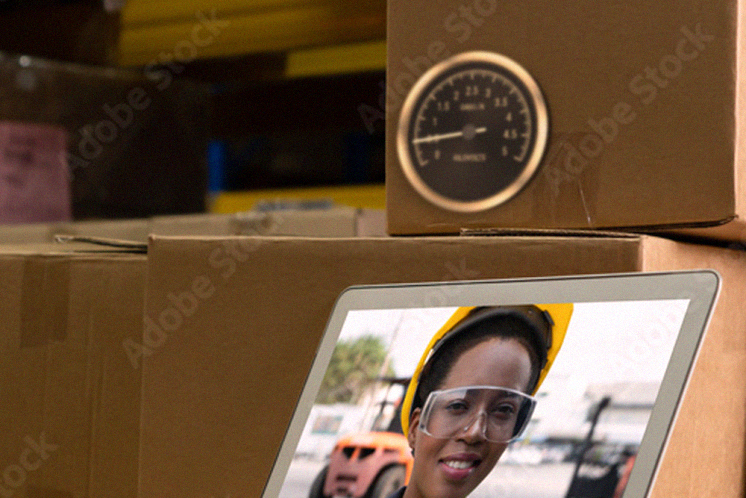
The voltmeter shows 0.5 (kV)
